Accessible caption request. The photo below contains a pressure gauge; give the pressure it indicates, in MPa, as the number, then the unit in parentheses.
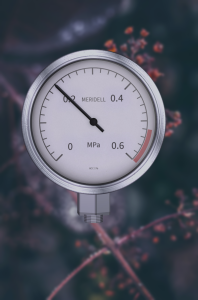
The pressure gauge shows 0.2 (MPa)
